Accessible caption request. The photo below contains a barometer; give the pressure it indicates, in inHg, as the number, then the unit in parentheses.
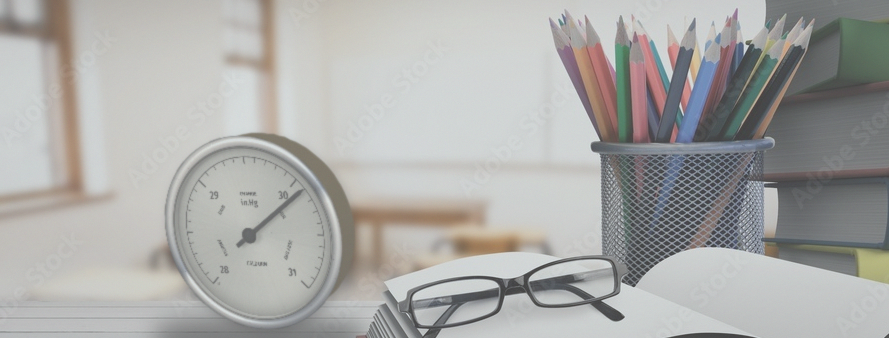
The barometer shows 30.1 (inHg)
